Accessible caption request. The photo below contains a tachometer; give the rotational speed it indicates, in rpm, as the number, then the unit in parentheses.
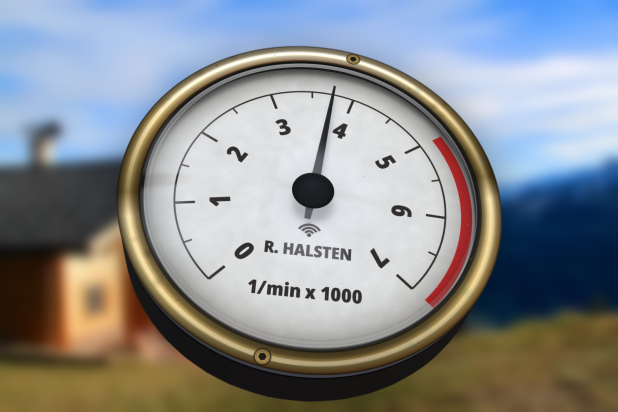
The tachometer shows 3750 (rpm)
